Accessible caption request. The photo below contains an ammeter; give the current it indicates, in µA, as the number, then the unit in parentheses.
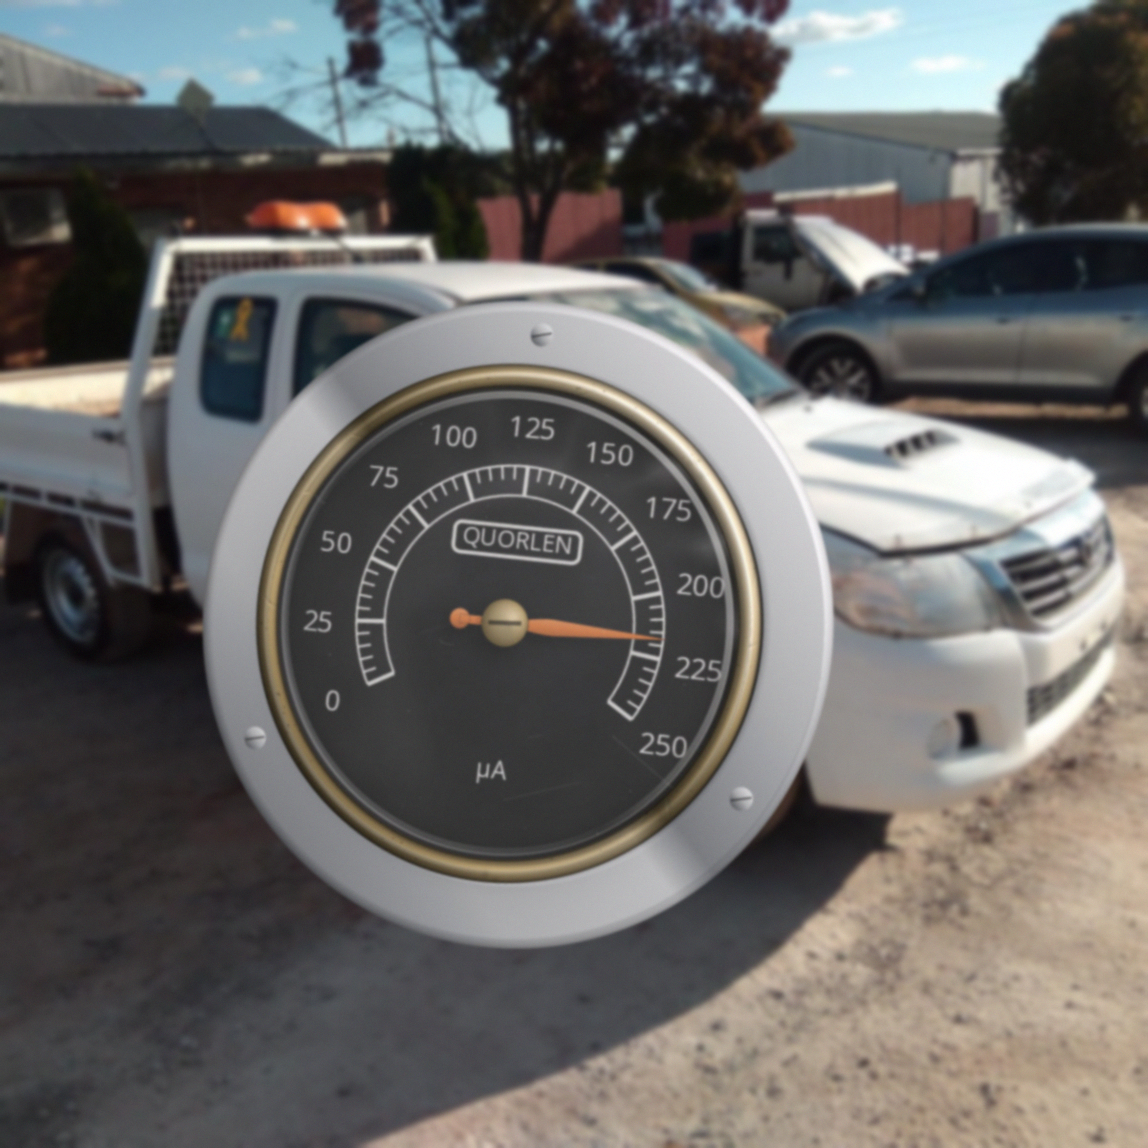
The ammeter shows 217.5 (µA)
